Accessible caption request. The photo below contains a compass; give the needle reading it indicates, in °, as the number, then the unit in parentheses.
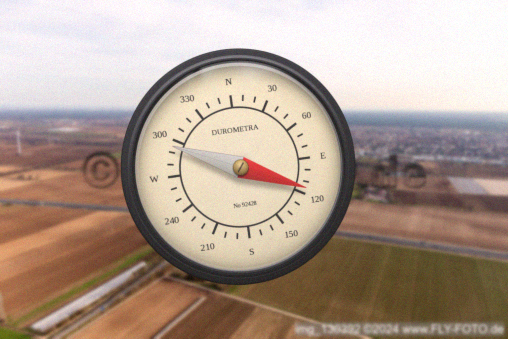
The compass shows 115 (°)
